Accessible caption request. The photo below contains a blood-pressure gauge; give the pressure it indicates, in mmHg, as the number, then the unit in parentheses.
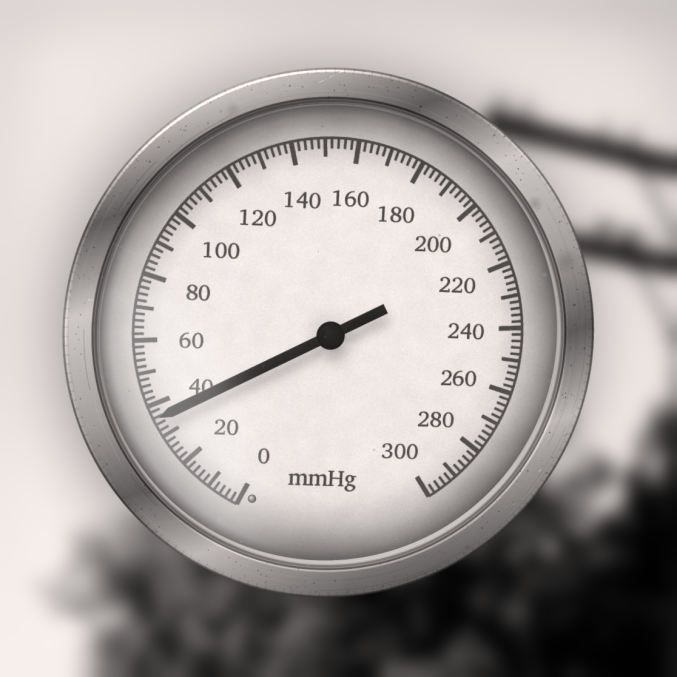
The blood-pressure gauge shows 36 (mmHg)
